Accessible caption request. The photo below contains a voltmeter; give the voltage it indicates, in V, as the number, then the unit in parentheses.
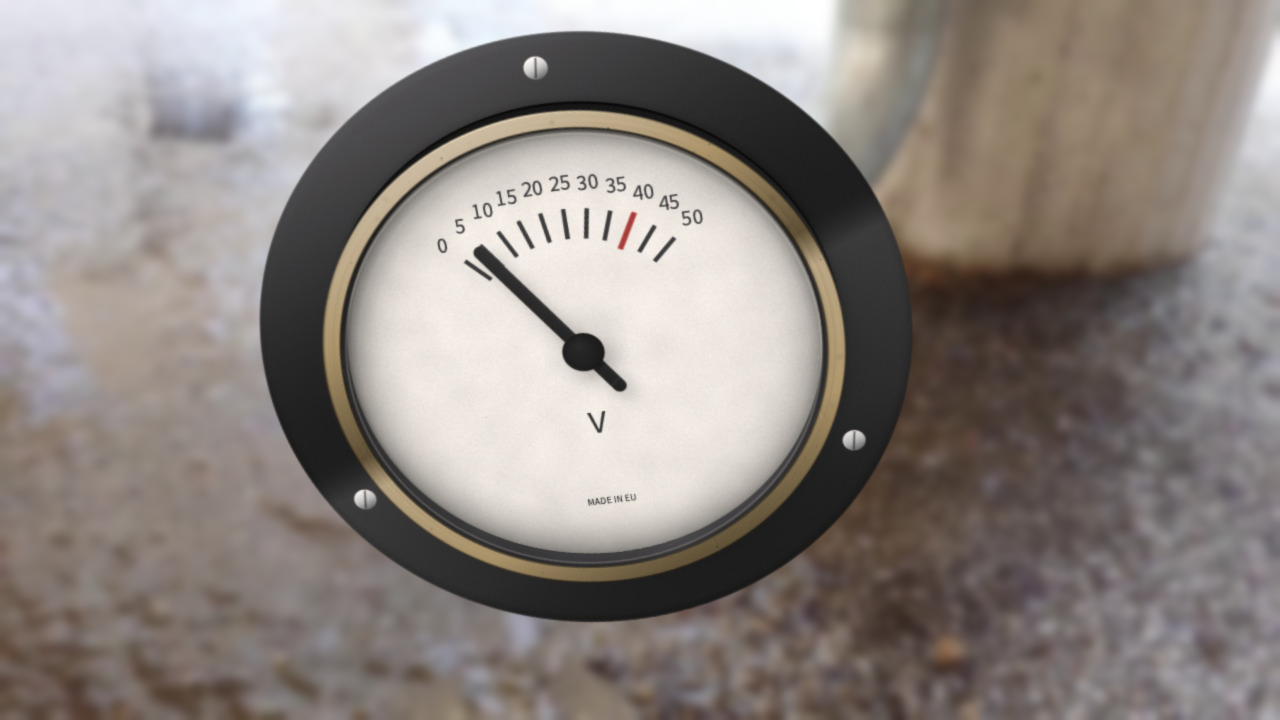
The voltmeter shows 5 (V)
